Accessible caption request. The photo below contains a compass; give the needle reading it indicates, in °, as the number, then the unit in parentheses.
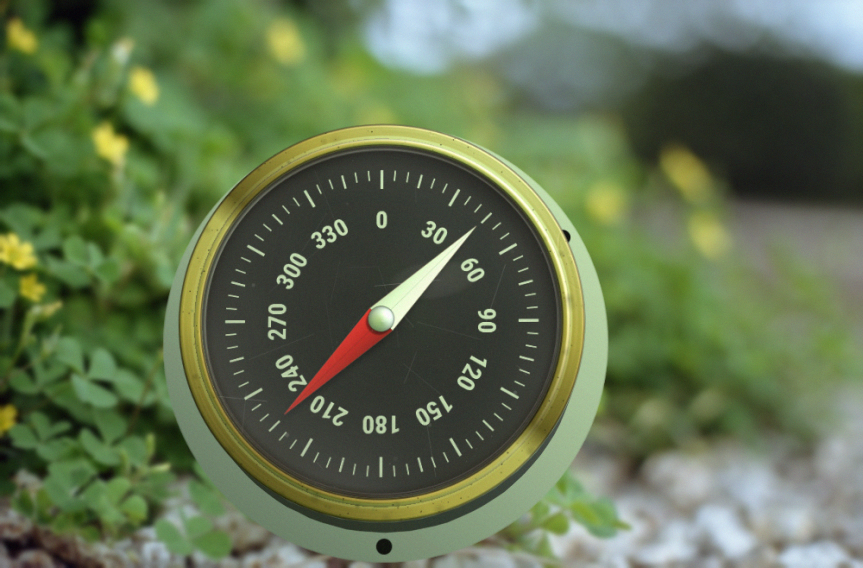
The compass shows 225 (°)
